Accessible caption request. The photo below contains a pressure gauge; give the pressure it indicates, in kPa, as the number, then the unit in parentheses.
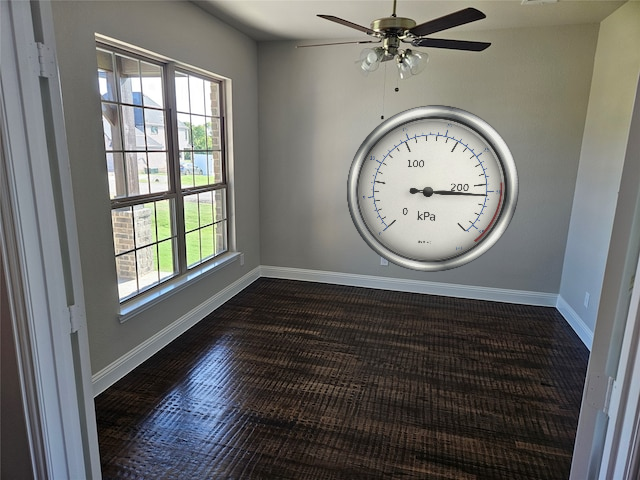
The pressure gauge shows 210 (kPa)
